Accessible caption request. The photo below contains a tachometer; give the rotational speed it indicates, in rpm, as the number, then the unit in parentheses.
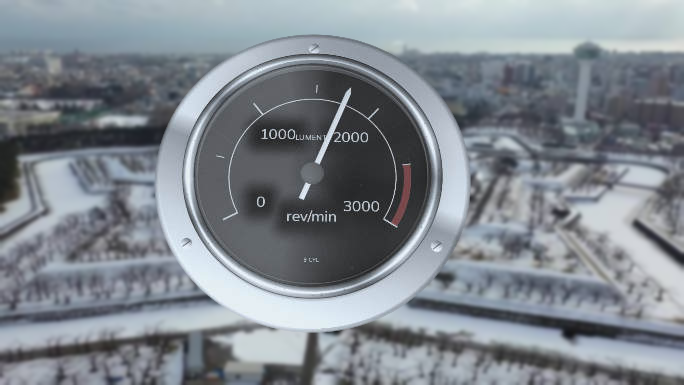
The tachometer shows 1750 (rpm)
